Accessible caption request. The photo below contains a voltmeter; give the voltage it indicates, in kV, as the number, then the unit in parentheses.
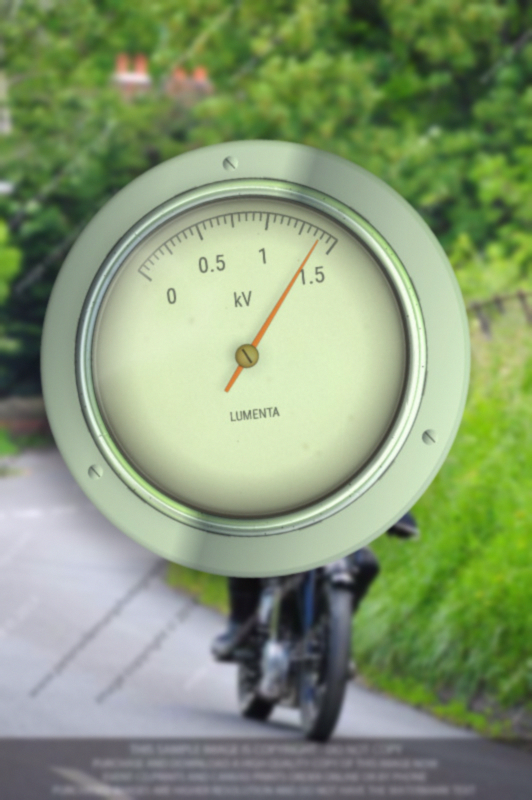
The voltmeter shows 1.4 (kV)
